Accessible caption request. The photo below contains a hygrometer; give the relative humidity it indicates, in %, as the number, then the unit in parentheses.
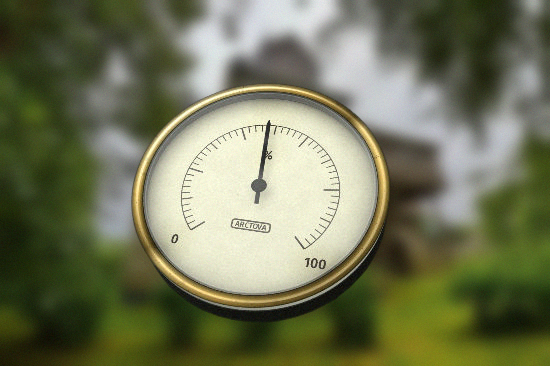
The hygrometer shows 48 (%)
